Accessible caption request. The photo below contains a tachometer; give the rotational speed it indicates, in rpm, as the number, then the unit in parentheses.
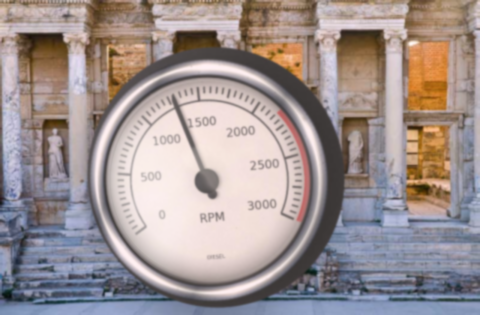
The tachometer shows 1300 (rpm)
